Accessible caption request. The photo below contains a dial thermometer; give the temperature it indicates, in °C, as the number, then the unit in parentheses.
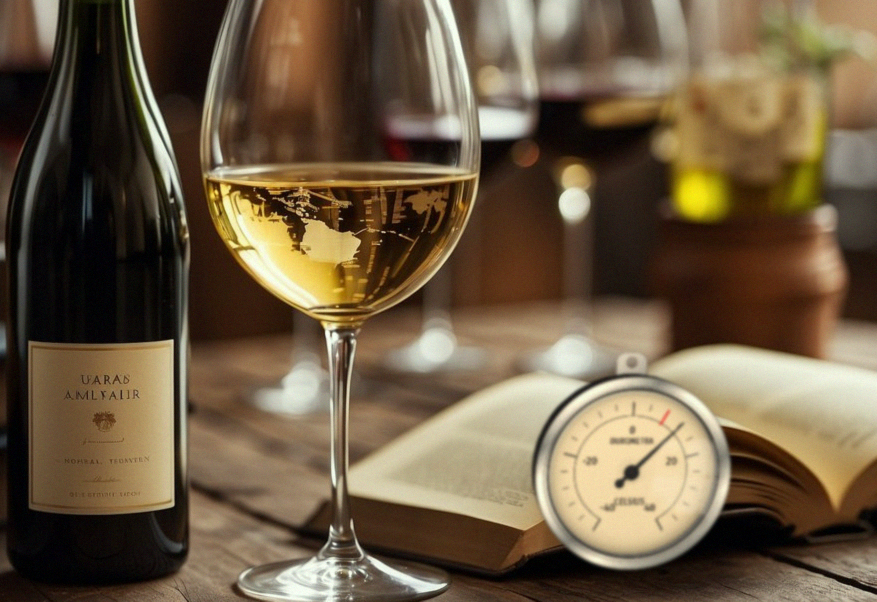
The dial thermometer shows 12 (°C)
